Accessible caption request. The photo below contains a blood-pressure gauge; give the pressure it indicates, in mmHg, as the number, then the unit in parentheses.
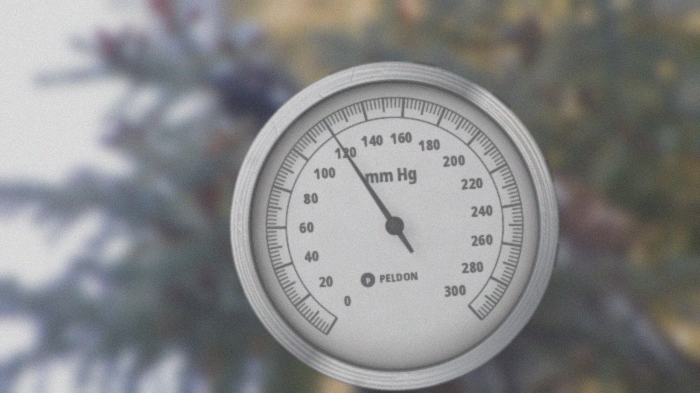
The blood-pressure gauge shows 120 (mmHg)
